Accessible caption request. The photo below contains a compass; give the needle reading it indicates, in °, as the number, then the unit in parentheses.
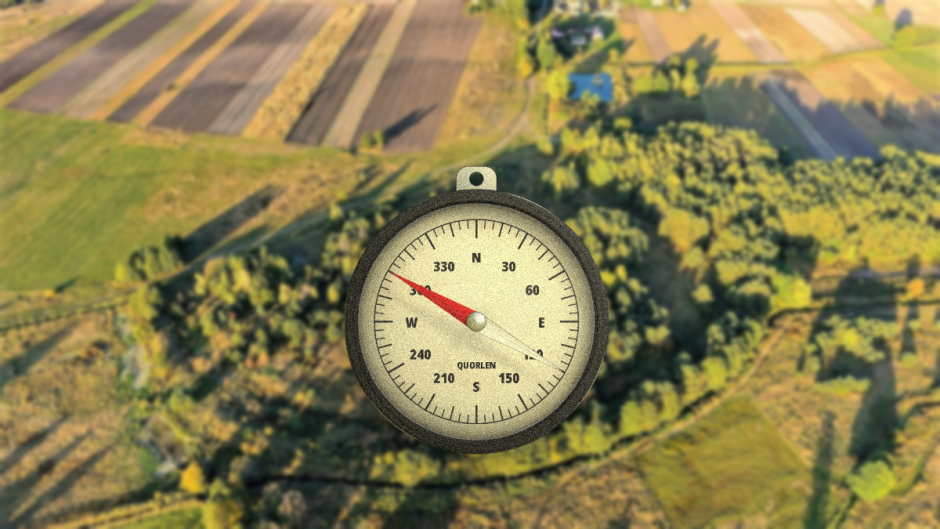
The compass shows 300 (°)
